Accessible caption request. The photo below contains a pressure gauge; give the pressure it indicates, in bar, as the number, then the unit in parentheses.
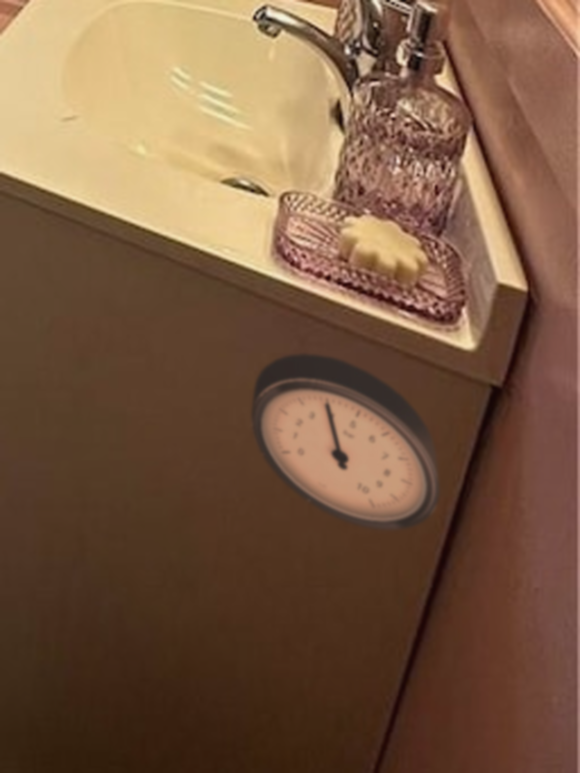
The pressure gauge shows 4 (bar)
